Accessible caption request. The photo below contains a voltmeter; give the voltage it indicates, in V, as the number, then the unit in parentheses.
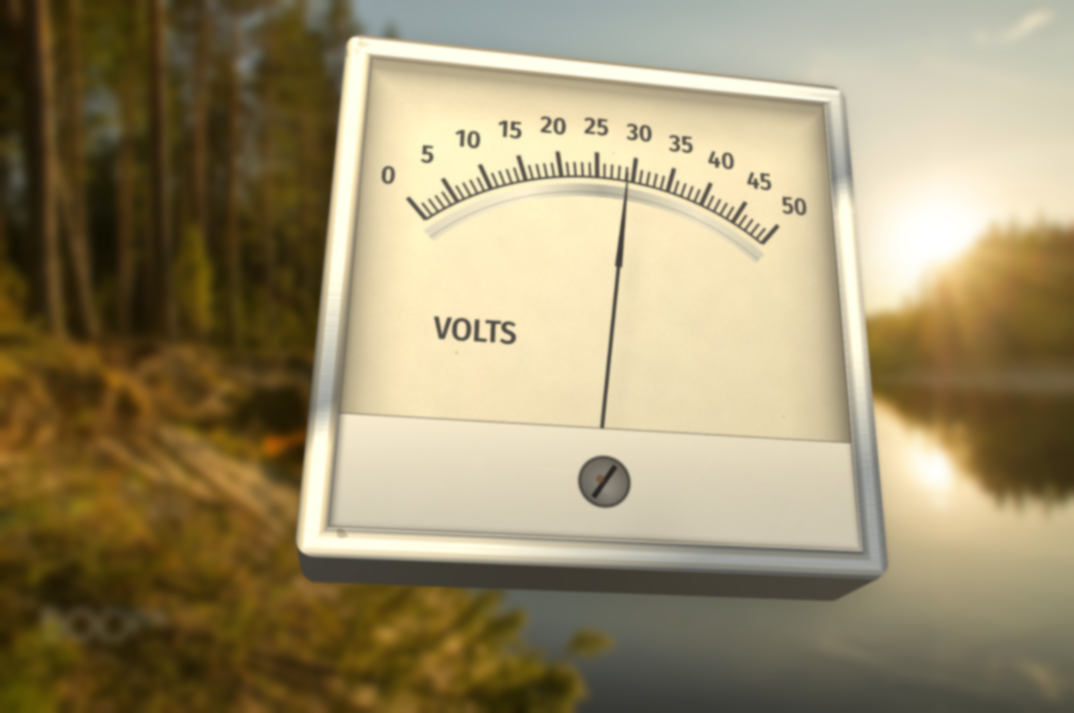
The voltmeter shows 29 (V)
